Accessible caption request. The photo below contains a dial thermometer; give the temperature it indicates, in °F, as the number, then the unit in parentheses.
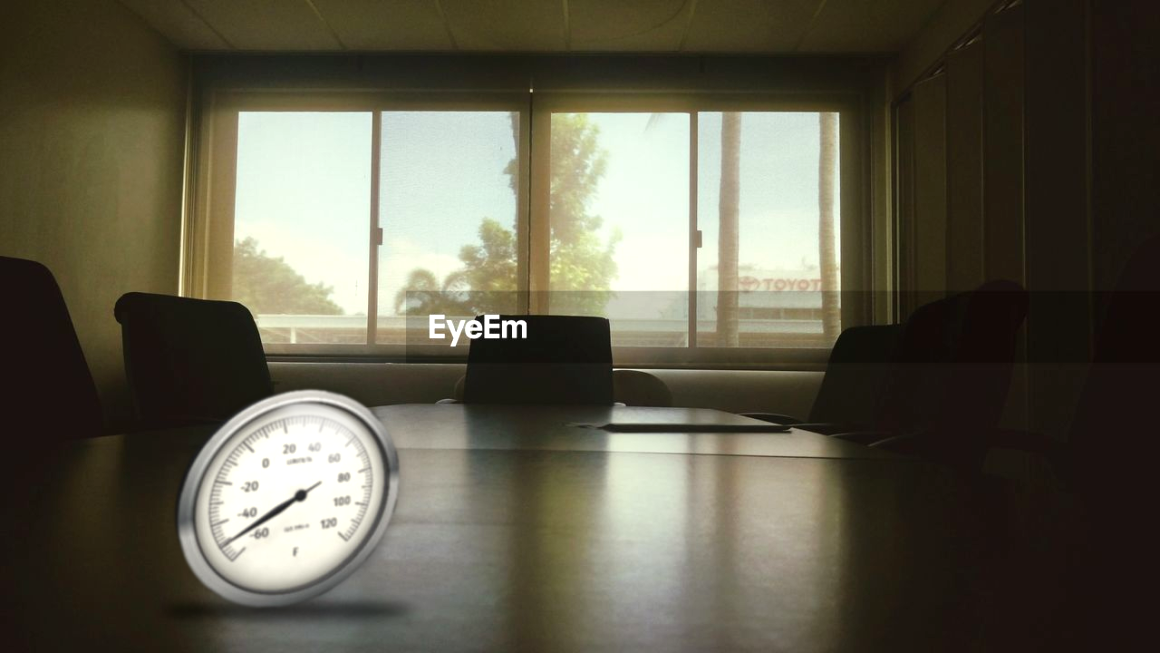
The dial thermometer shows -50 (°F)
